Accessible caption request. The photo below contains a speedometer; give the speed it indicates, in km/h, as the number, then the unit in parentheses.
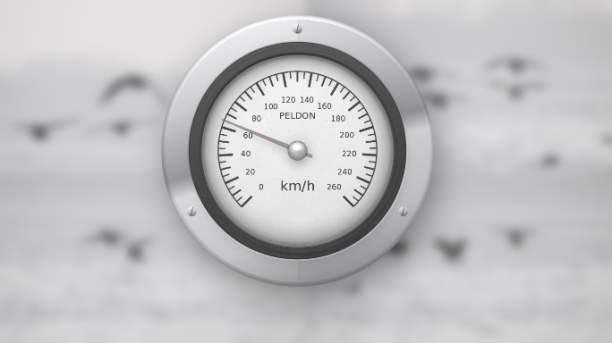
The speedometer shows 65 (km/h)
